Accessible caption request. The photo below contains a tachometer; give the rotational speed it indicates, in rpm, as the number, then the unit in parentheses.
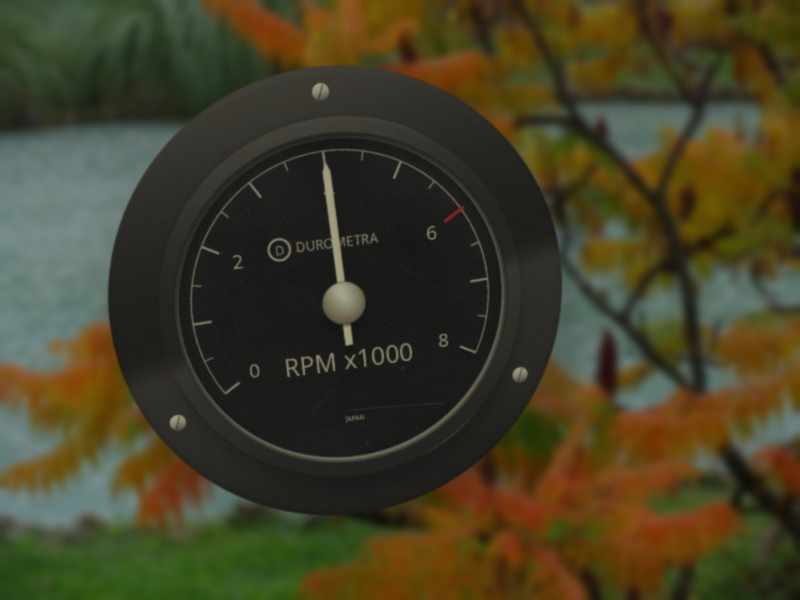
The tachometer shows 4000 (rpm)
